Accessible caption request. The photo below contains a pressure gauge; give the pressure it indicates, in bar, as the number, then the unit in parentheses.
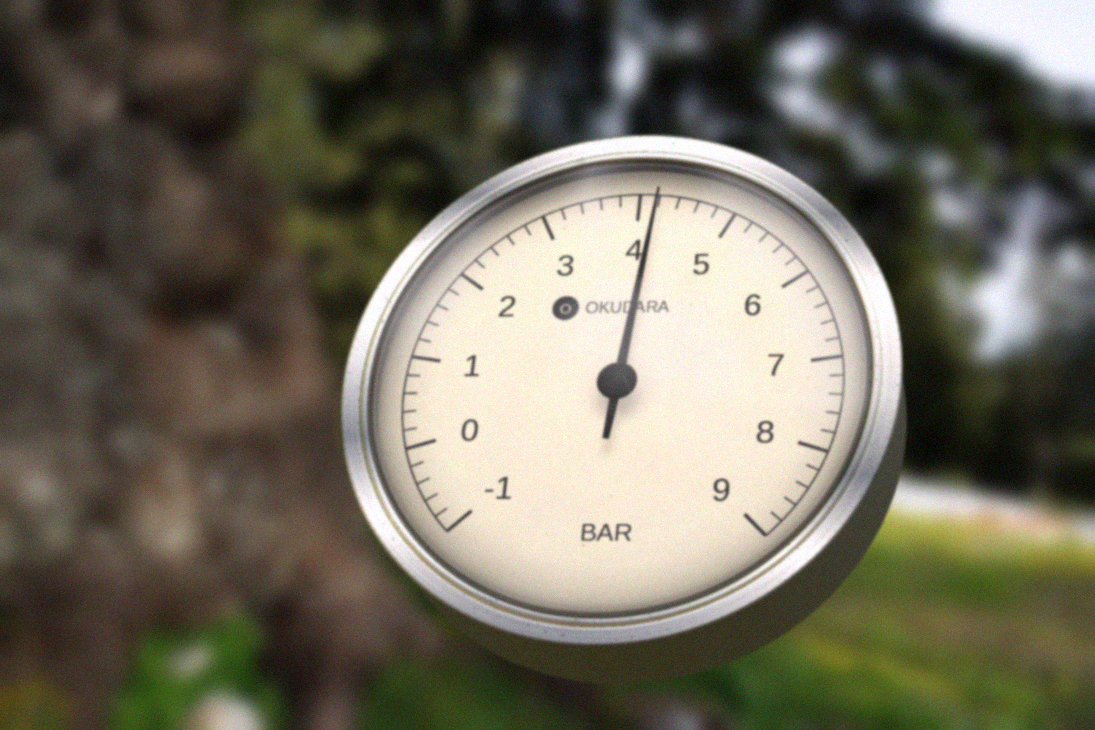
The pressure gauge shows 4.2 (bar)
